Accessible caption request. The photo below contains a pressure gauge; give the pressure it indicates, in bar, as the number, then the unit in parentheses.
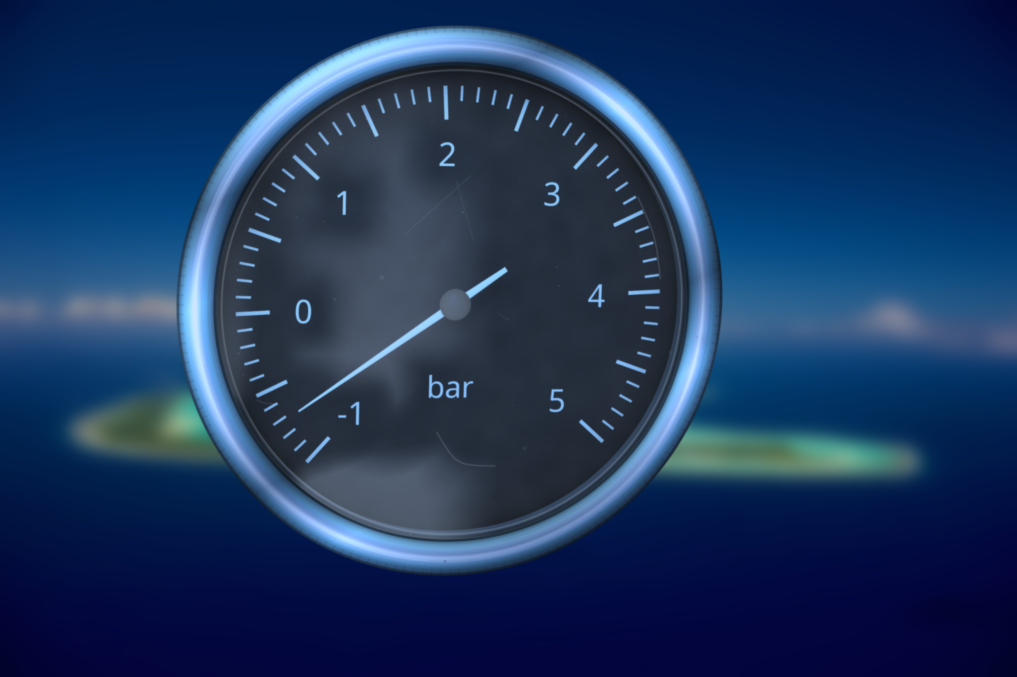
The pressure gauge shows -0.7 (bar)
